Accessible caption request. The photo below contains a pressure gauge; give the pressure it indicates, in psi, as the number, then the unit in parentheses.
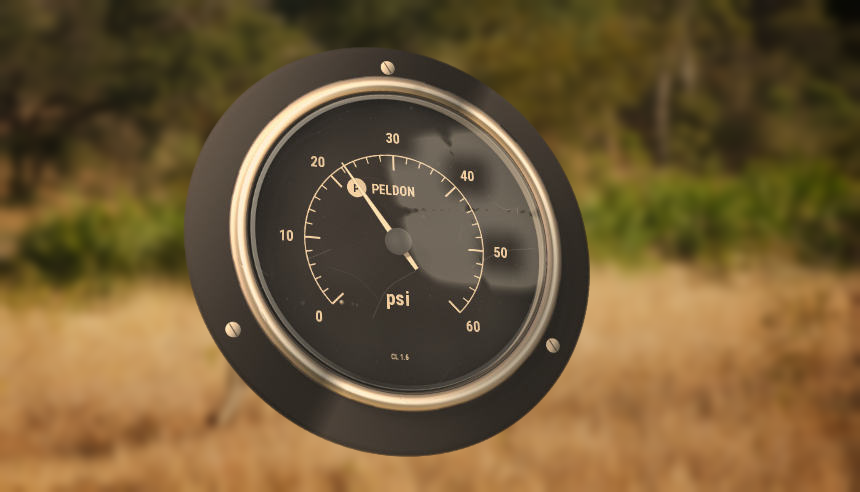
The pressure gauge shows 22 (psi)
